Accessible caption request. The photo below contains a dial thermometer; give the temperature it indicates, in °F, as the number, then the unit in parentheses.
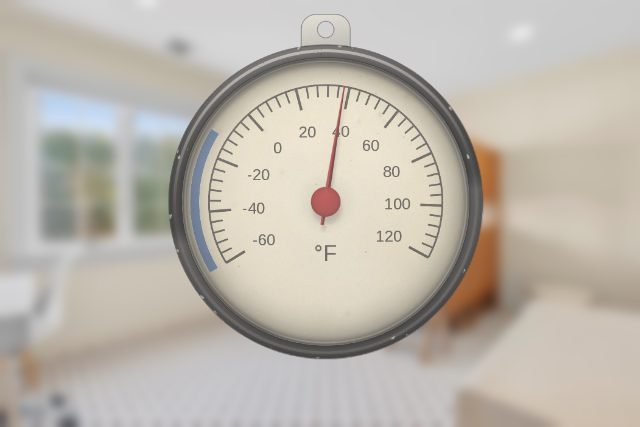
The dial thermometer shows 38 (°F)
